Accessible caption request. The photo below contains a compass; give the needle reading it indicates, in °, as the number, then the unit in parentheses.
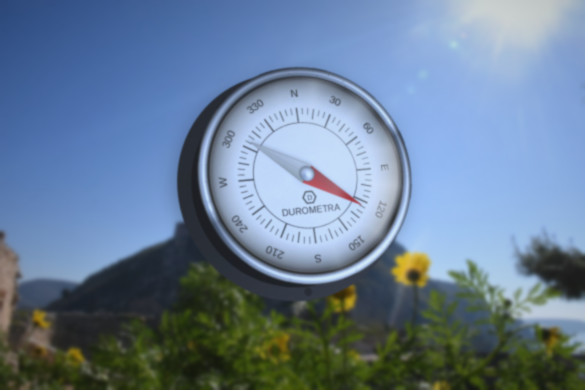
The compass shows 125 (°)
